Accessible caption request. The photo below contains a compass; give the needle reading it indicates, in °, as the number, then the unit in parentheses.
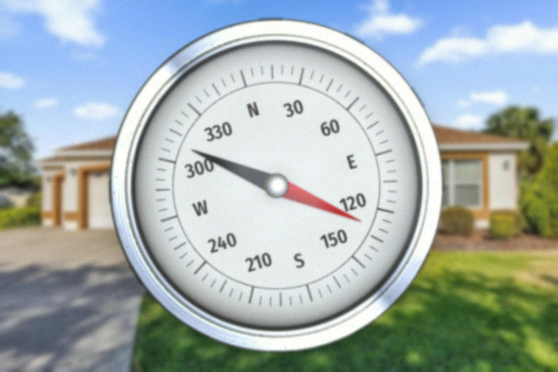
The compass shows 130 (°)
